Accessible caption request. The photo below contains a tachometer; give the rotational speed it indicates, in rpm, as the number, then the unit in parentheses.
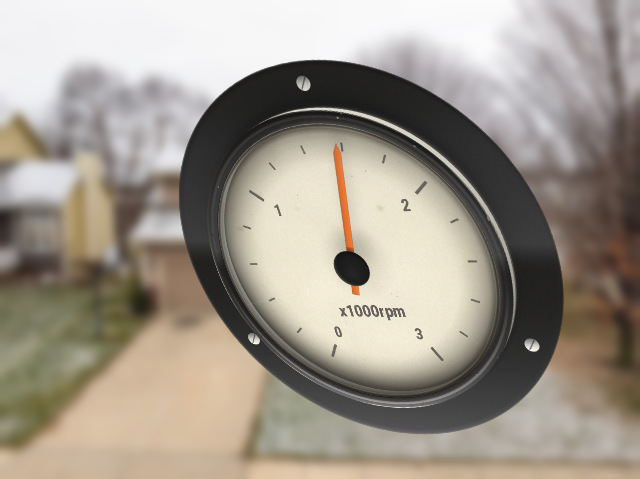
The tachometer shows 1600 (rpm)
